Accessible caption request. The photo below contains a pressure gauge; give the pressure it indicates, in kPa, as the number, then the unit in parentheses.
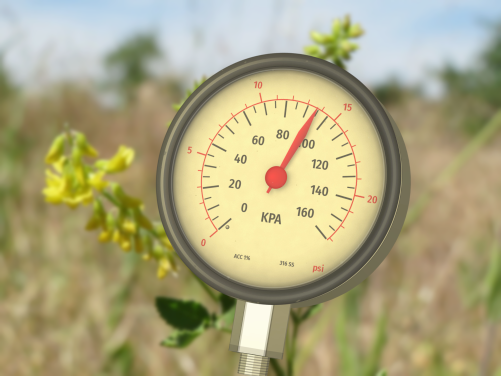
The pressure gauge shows 95 (kPa)
